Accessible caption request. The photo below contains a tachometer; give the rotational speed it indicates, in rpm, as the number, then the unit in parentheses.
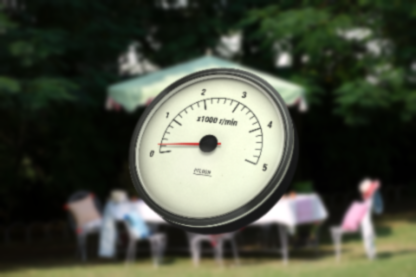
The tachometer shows 200 (rpm)
